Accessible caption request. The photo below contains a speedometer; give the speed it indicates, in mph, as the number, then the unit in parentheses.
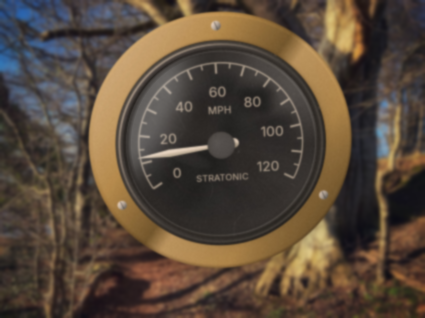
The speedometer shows 12.5 (mph)
